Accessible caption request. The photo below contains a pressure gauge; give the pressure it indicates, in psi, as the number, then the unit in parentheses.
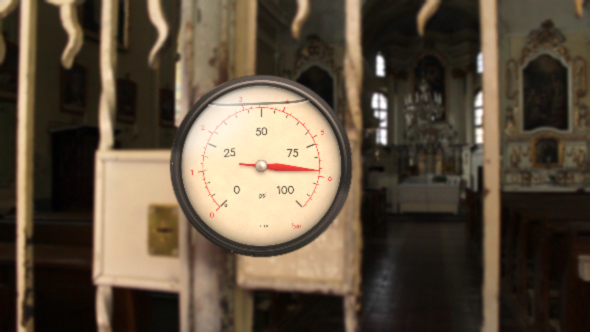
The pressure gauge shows 85 (psi)
